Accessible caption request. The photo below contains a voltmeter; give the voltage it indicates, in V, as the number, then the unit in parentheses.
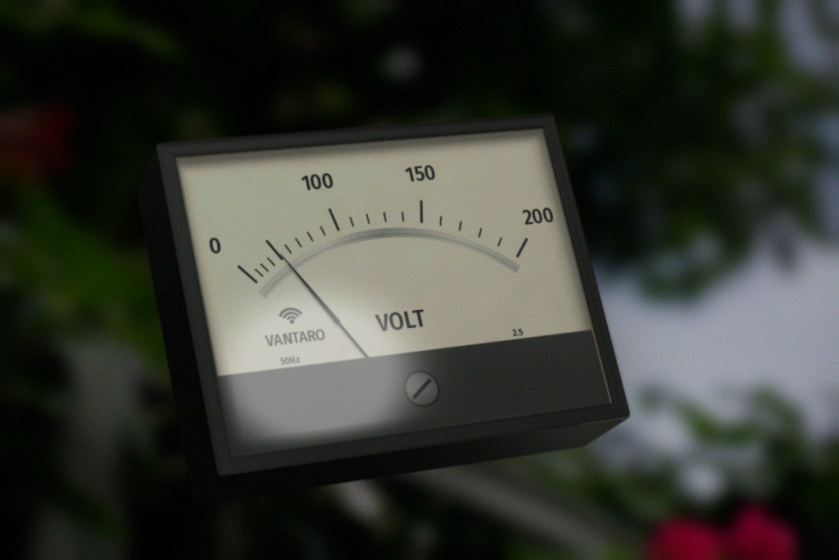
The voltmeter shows 50 (V)
